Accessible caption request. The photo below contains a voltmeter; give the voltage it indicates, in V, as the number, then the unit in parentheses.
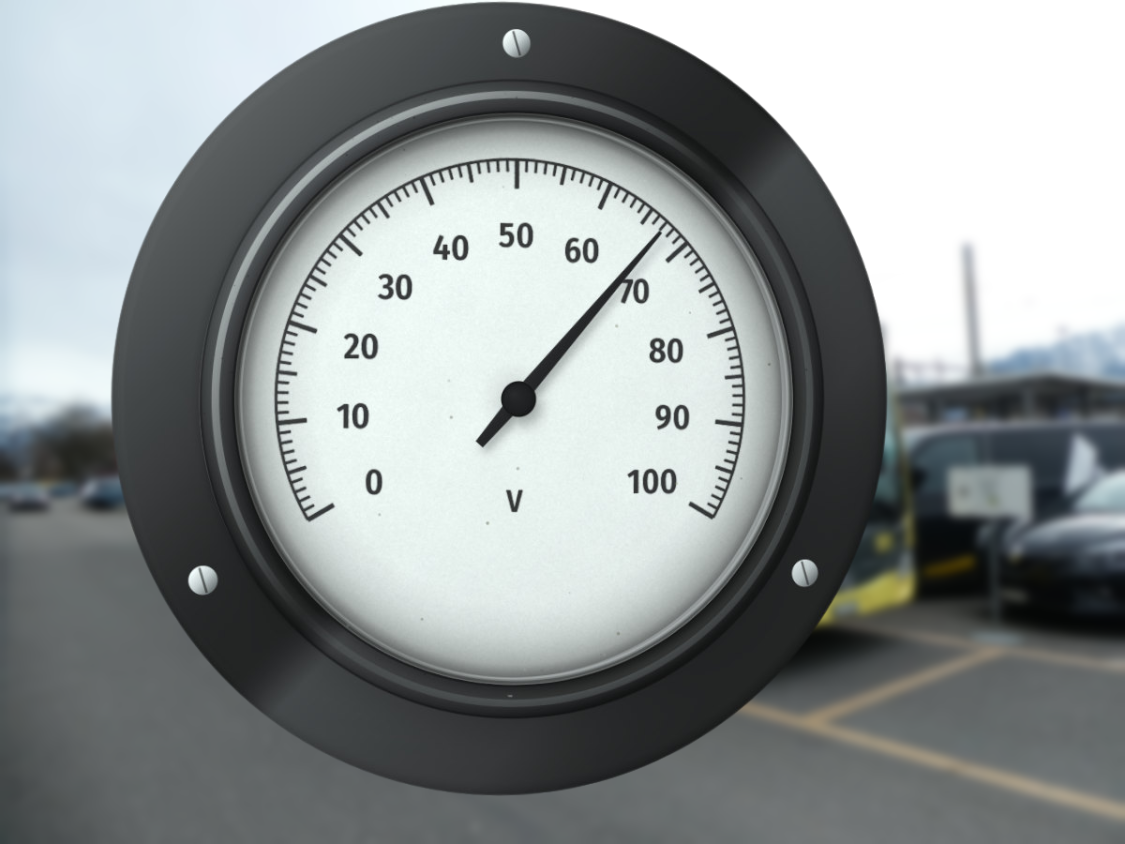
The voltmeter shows 67 (V)
